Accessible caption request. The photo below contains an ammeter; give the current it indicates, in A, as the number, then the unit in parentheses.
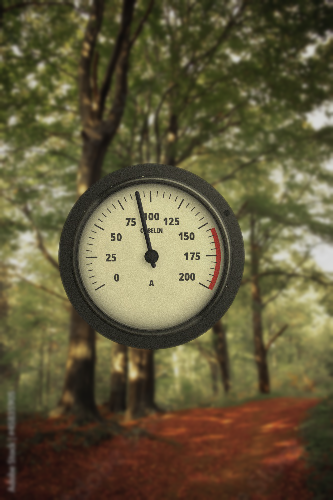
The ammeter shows 90 (A)
